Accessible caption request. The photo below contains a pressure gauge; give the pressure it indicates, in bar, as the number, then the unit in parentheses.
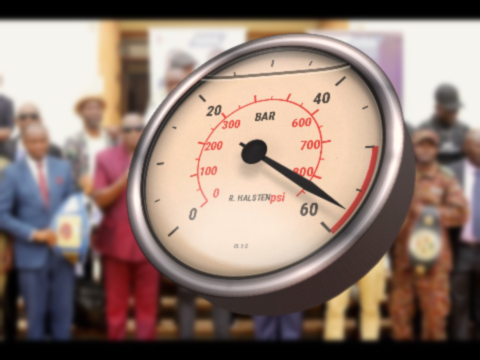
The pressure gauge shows 57.5 (bar)
